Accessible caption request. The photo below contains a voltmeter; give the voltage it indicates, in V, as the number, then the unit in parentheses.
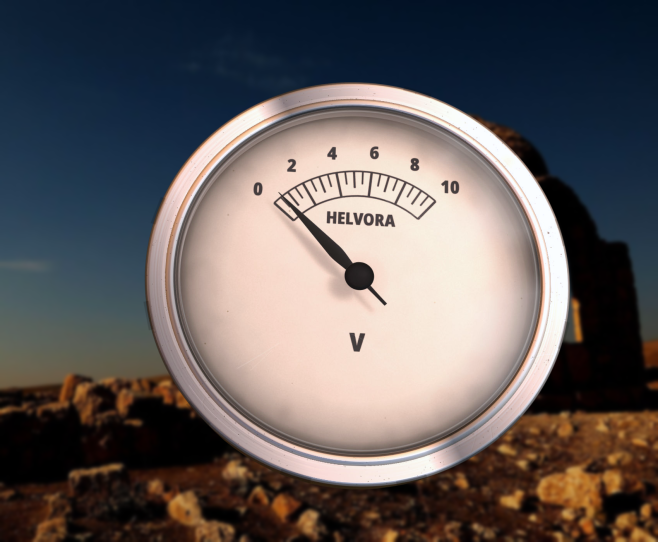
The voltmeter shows 0.5 (V)
